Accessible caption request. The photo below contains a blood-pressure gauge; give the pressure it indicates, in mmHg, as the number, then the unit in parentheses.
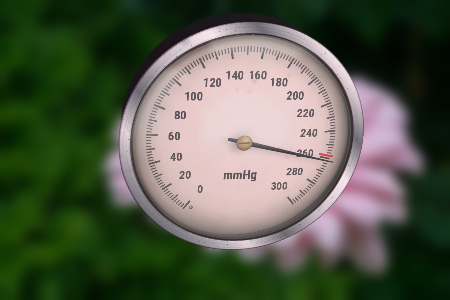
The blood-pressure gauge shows 260 (mmHg)
